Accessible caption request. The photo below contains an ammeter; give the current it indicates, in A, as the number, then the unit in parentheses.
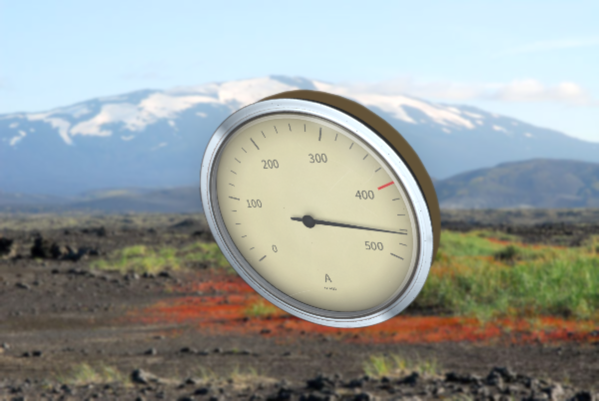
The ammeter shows 460 (A)
